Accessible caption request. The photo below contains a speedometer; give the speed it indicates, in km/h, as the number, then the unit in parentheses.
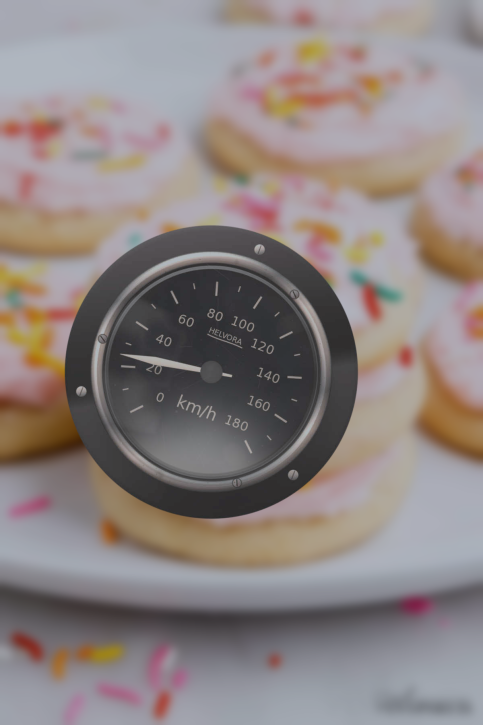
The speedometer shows 25 (km/h)
